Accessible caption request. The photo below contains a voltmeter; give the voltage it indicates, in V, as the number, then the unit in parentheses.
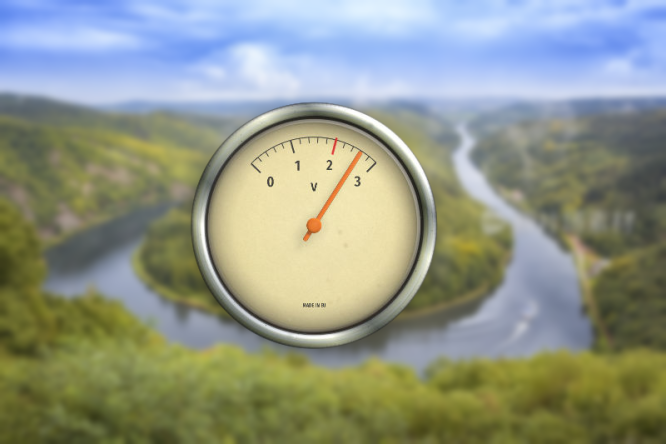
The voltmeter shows 2.6 (V)
